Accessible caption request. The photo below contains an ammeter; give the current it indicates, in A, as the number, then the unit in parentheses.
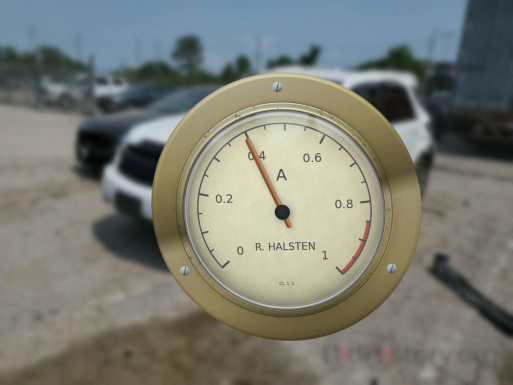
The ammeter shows 0.4 (A)
